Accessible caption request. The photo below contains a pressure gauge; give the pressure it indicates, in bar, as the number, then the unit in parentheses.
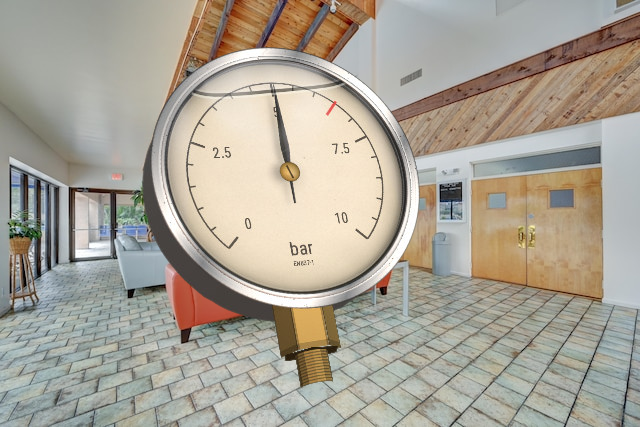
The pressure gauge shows 5 (bar)
